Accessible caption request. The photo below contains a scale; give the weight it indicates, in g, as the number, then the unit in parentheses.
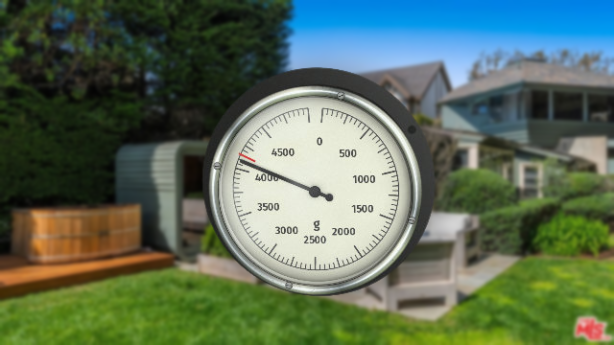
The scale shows 4100 (g)
